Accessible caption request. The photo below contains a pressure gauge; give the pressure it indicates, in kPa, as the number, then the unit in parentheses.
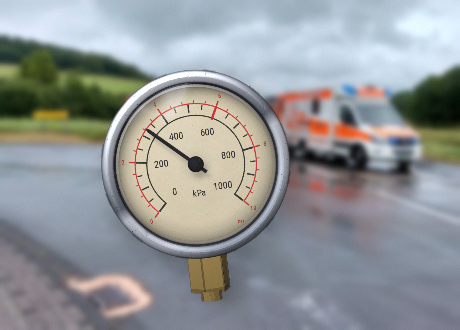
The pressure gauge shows 325 (kPa)
